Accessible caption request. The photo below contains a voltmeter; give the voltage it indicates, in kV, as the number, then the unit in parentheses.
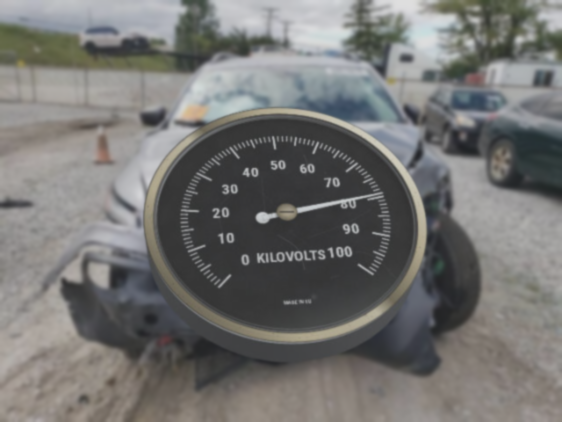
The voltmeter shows 80 (kV)
